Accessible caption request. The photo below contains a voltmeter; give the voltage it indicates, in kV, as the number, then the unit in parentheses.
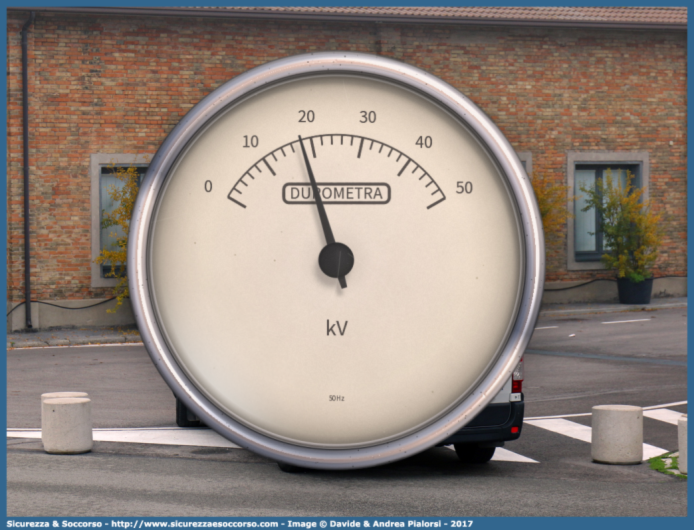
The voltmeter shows 18 (kV)
